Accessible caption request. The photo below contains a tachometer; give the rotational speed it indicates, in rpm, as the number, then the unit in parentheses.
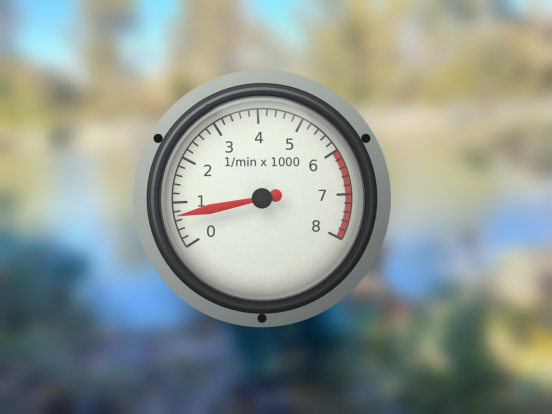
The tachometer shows 700 (rpm)
